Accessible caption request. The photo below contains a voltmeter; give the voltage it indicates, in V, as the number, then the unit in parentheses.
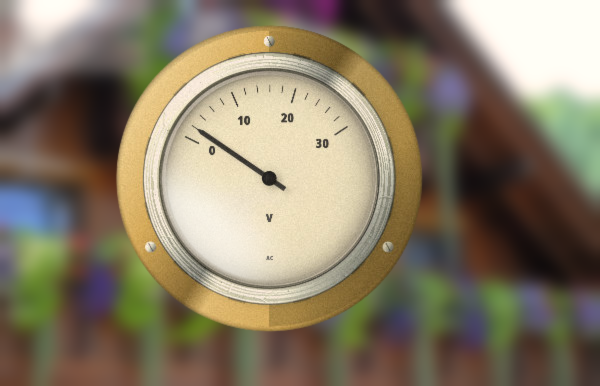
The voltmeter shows 2 (V)
